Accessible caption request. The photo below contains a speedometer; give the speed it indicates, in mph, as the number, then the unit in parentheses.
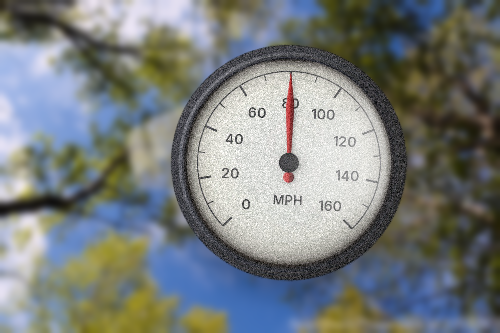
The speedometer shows 80 (mph)
